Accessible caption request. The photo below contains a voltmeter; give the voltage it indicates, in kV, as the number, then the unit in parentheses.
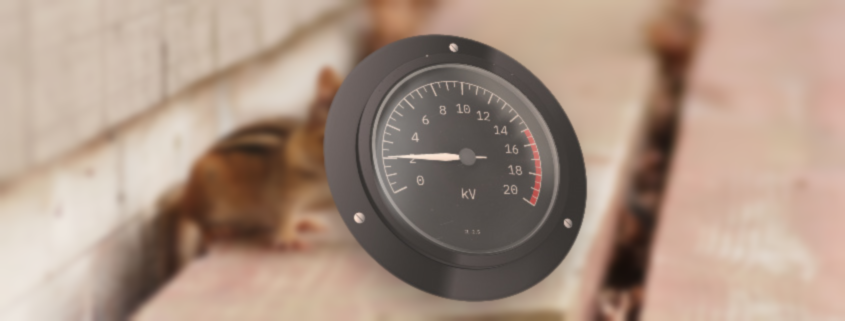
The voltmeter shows 2 (kV)
